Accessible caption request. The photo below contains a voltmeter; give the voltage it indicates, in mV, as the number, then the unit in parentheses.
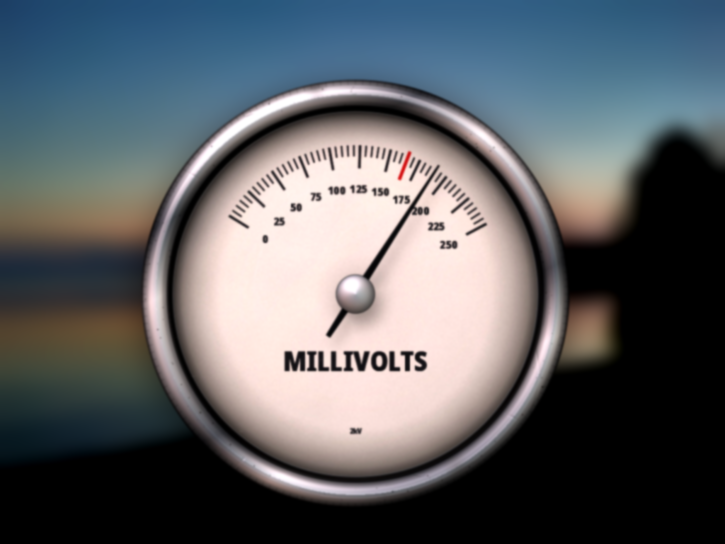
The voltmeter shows 190 (mV)
